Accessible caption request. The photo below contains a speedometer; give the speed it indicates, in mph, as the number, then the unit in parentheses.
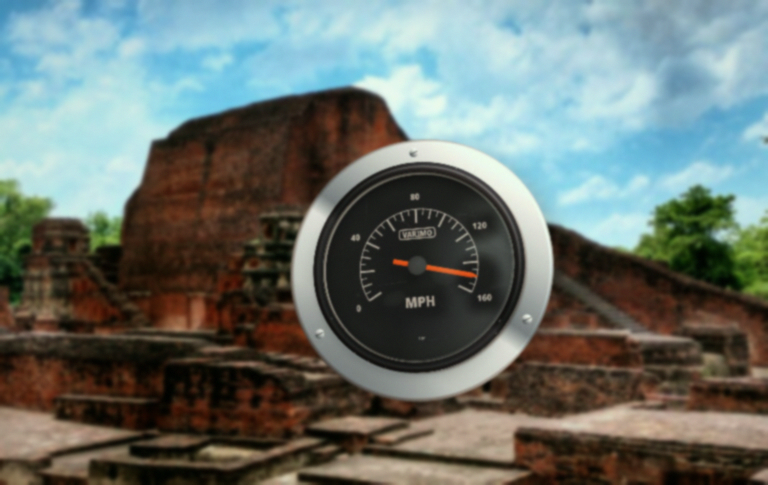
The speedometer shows 150 (mph)
